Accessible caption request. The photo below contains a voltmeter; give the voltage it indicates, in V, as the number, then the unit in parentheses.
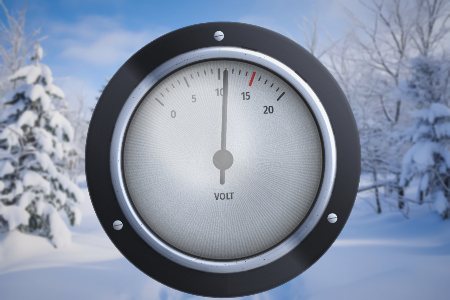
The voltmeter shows 11 (V)
